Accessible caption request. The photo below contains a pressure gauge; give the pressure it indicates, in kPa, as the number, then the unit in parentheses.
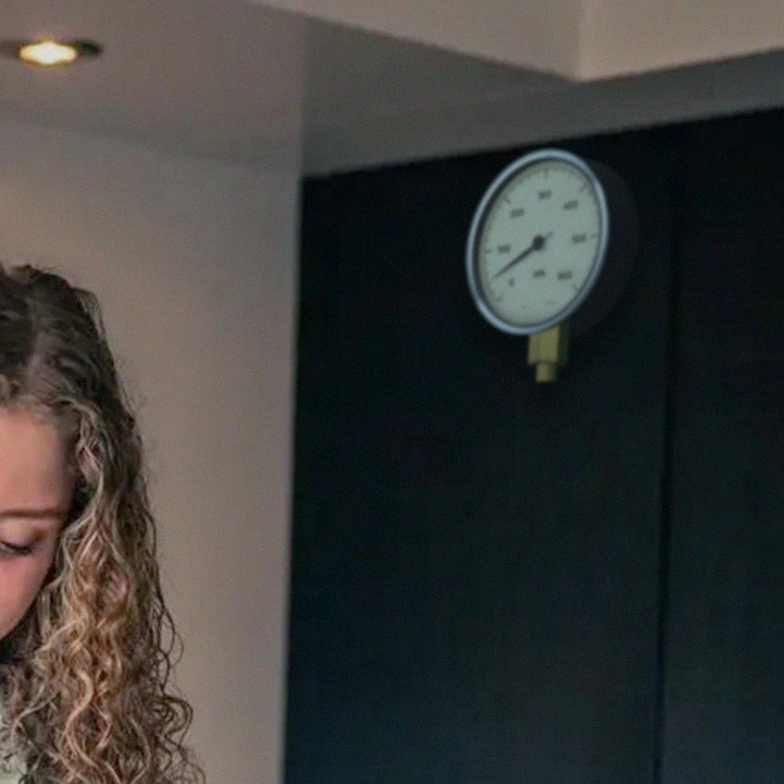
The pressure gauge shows 40 (kPa)
